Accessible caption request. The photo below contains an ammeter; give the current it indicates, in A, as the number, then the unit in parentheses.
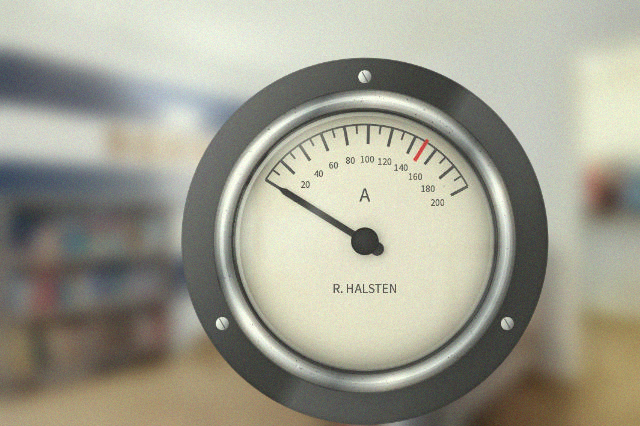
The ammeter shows 0 (A)
